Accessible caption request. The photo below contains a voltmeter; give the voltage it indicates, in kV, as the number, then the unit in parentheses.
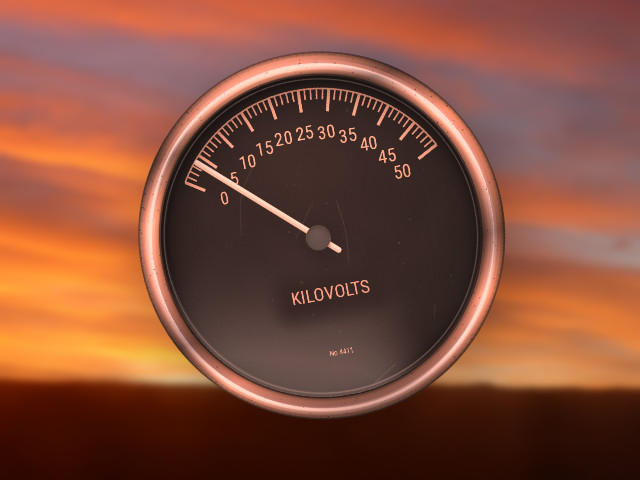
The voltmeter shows 4 (kV)
